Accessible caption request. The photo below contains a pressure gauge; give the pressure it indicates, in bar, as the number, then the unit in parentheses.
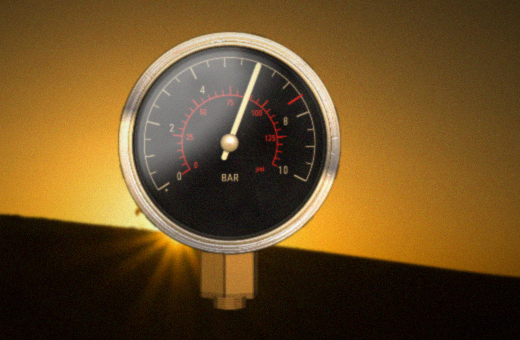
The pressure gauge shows 6 (bar)
